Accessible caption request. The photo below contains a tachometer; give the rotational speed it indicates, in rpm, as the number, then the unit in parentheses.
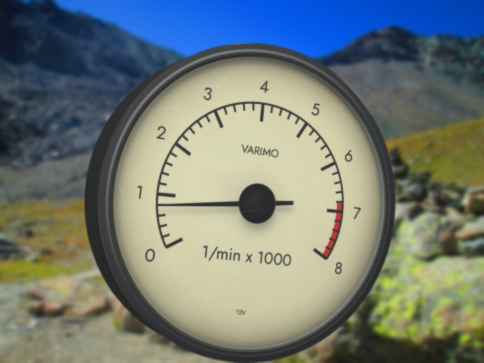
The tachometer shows 800 (rpm)
